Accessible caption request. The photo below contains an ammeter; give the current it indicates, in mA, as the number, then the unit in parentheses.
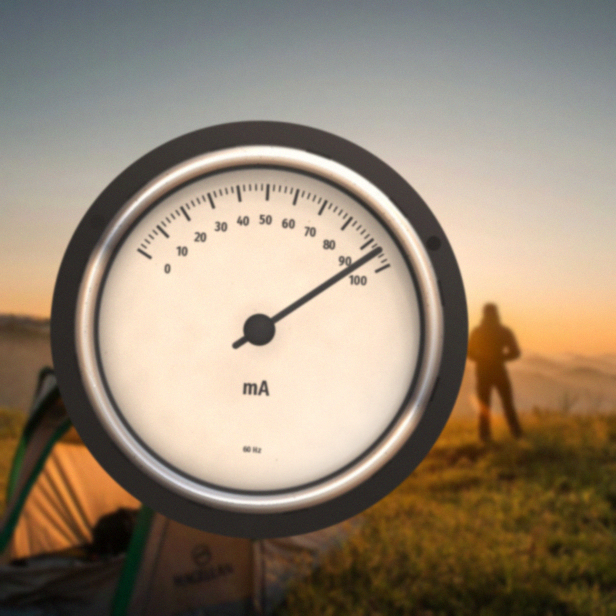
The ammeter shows 94 (mA)
